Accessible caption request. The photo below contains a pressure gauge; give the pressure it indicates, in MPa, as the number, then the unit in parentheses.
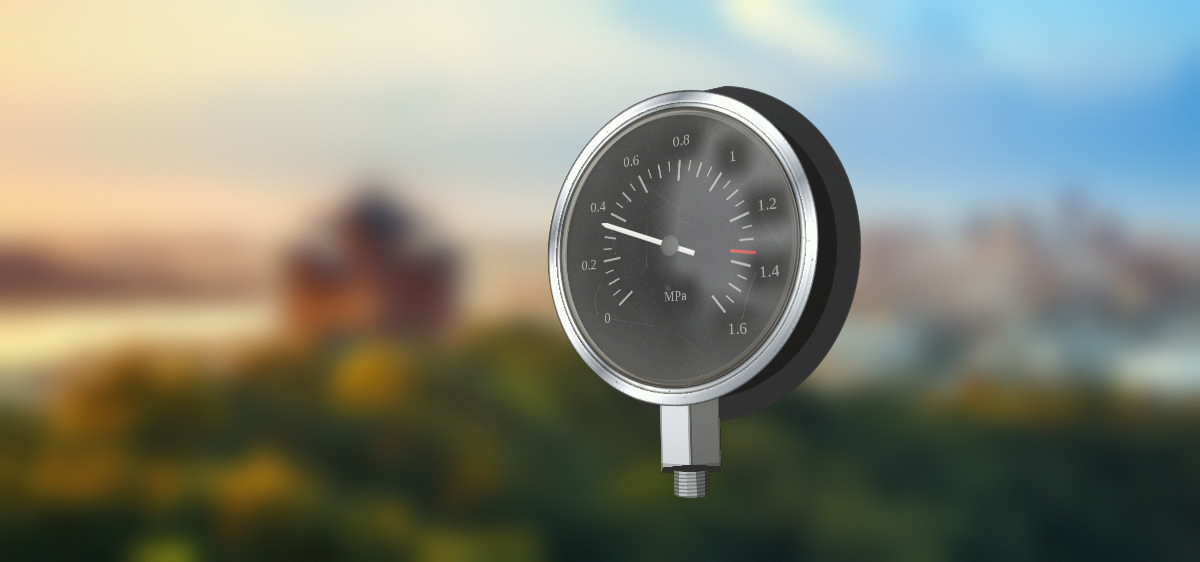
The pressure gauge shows 0.35 (MPa)
